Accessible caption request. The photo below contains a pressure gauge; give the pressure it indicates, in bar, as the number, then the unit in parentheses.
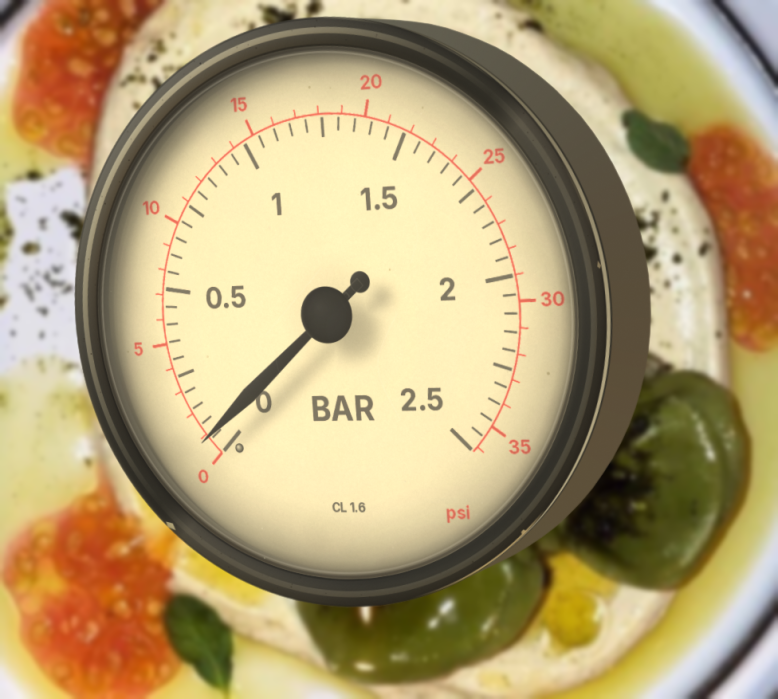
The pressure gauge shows 0.05 (bar)
